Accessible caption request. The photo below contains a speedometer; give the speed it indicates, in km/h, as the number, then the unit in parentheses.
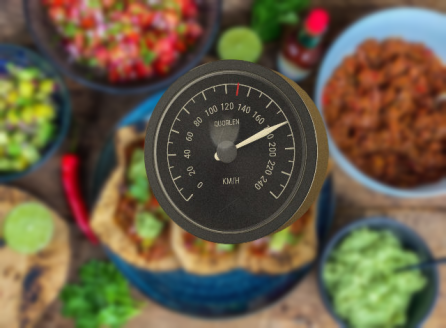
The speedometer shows 180 (km/h)
